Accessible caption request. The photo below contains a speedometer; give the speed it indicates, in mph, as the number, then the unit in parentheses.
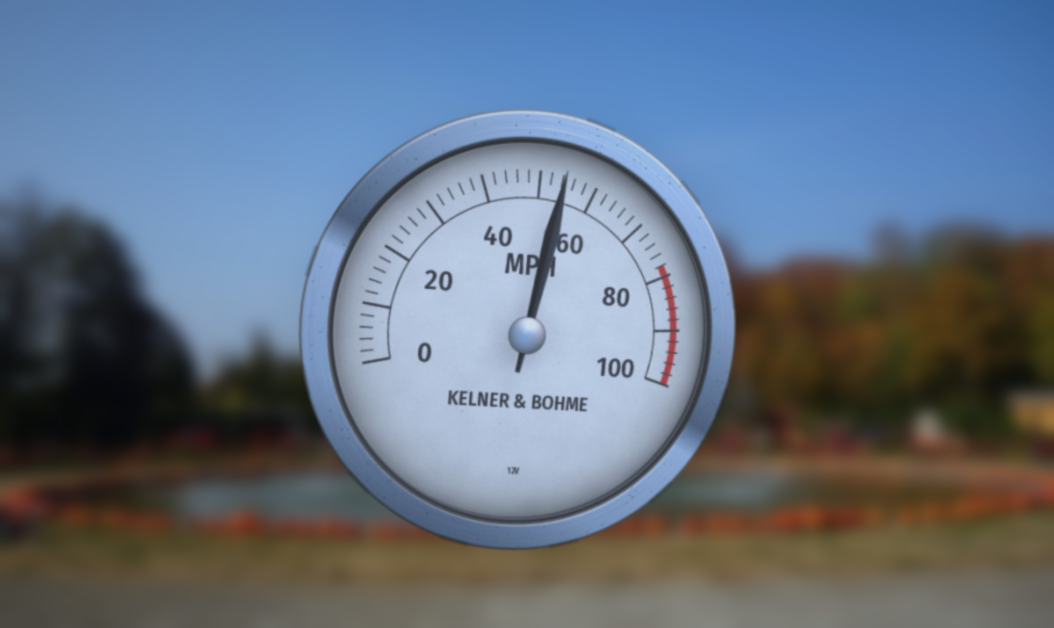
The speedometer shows 54 (mph)
